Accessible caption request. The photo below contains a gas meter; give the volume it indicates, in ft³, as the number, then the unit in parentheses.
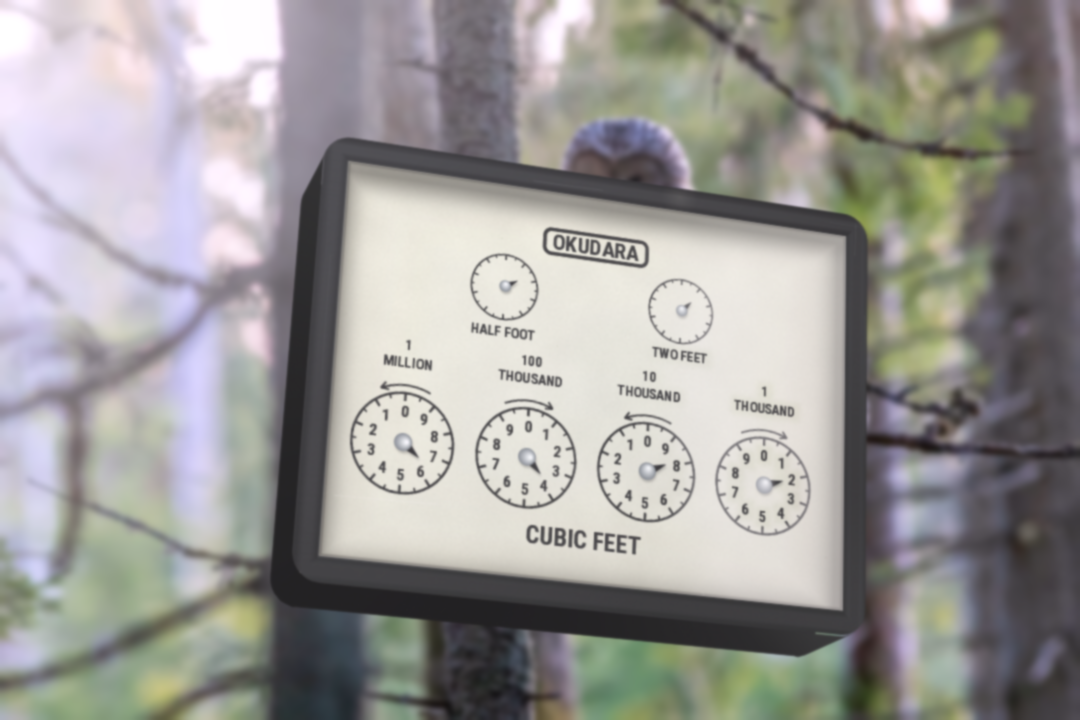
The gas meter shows 638200 (ft³)
